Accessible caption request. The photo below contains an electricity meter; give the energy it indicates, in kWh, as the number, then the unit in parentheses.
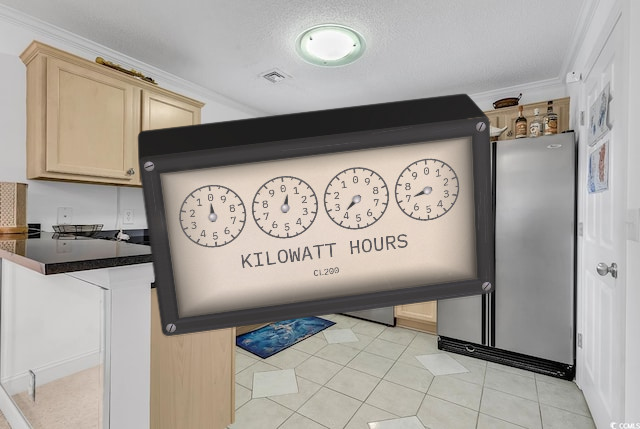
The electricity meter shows 37 (kWh)
